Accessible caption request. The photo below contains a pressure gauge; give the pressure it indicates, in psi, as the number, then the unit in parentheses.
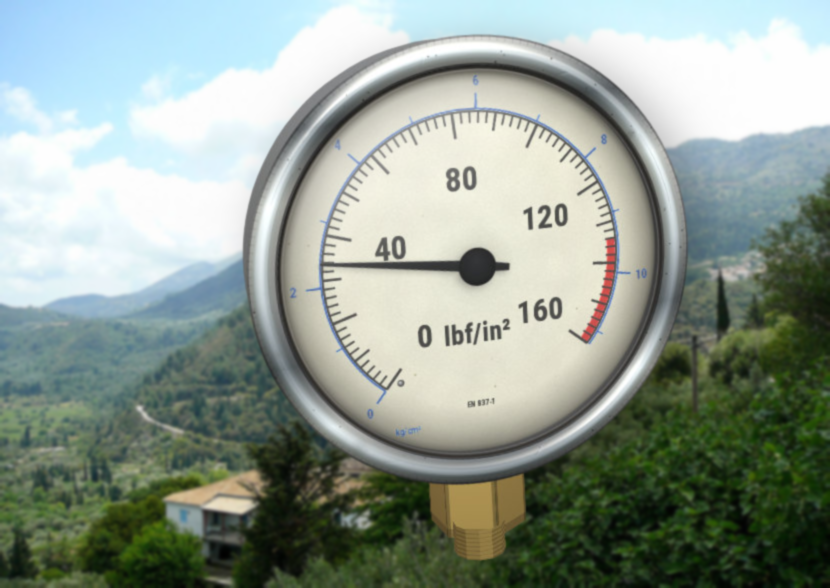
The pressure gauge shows 34 (psi)
